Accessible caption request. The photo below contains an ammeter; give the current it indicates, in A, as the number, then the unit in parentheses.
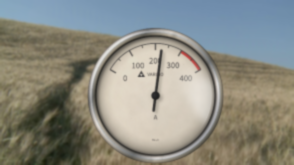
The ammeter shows 225 (A)
